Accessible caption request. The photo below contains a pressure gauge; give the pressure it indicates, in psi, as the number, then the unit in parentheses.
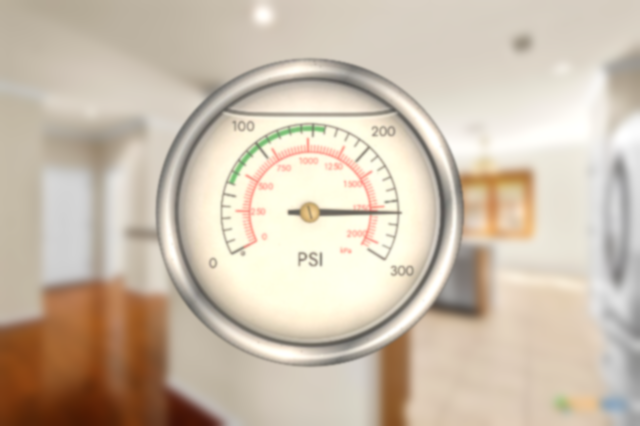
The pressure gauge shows 260 (psi)
